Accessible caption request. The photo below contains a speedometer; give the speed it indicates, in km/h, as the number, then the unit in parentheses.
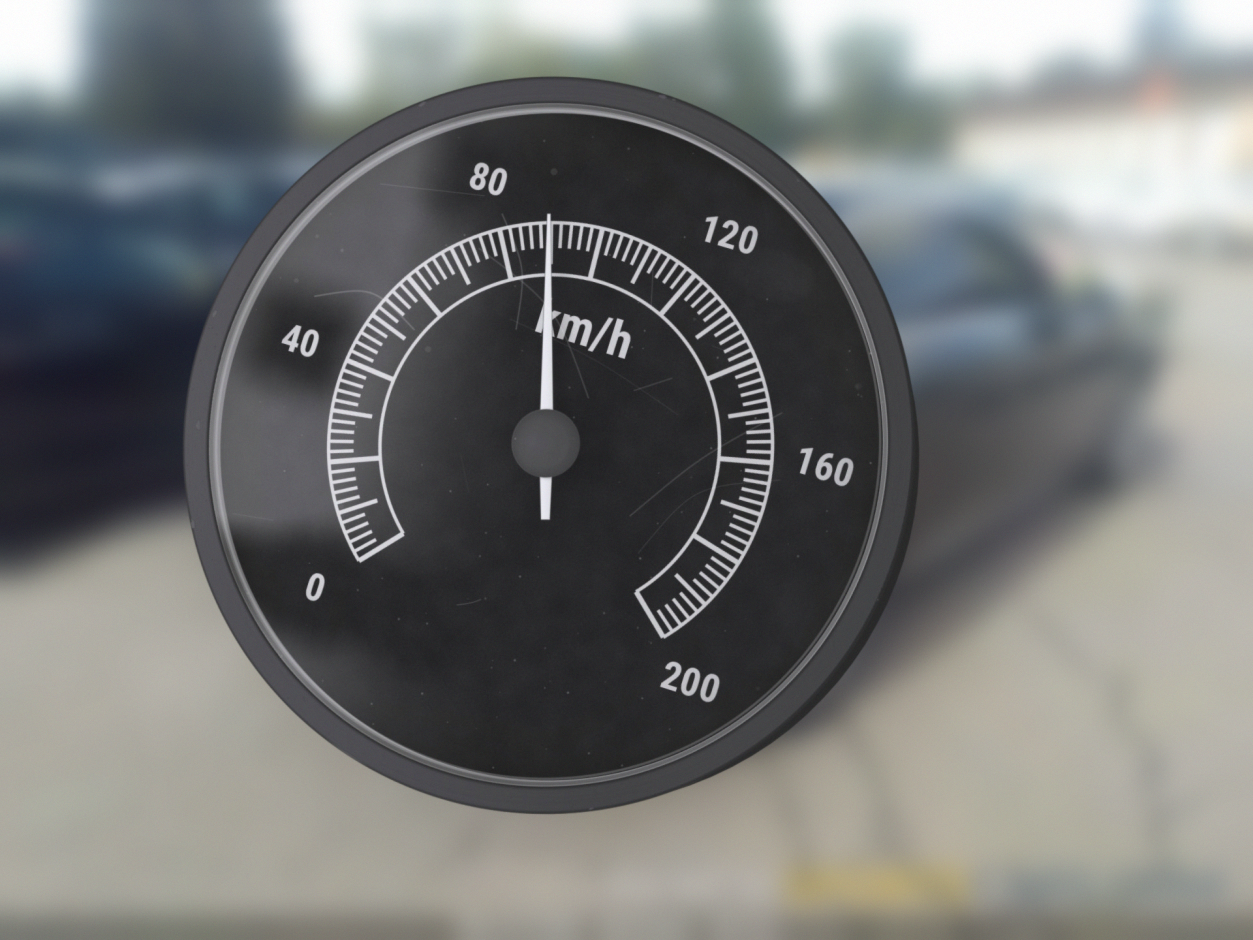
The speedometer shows 90 (km/h)
